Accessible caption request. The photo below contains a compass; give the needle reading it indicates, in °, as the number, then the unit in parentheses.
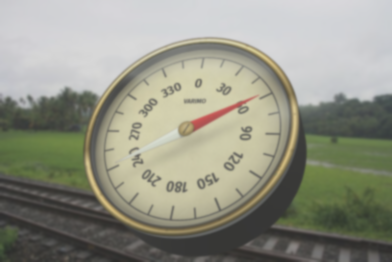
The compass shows 60 (°)
